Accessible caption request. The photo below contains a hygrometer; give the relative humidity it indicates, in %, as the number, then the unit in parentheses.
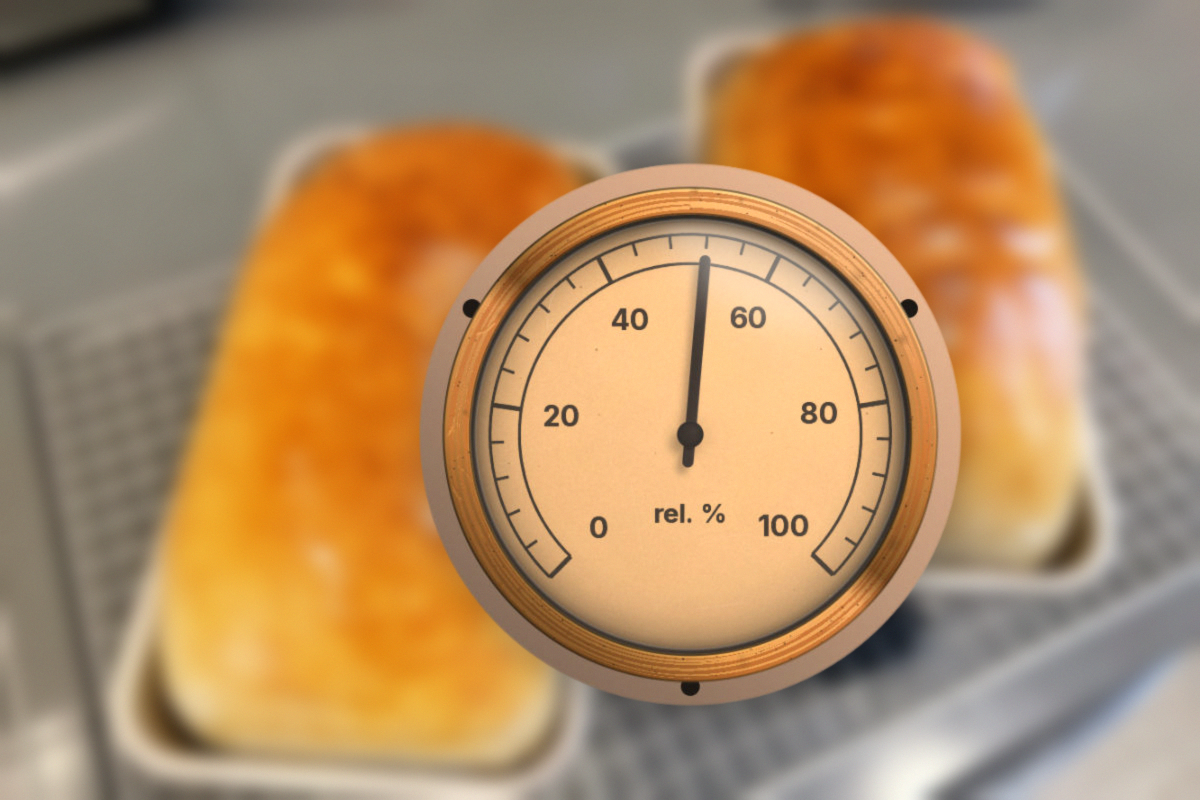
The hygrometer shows 52 (%)
